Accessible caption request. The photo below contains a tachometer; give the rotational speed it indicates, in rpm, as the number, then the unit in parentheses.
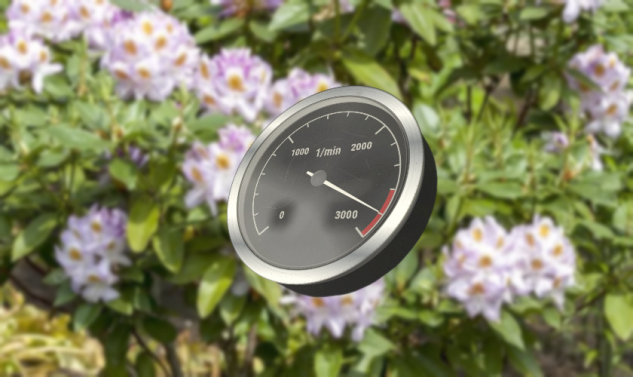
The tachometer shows 2800 (rpm)
